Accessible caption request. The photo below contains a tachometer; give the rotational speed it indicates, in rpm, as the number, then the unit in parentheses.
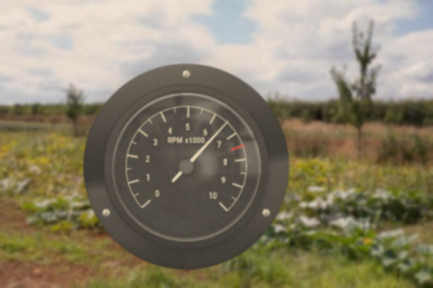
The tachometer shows 6500 (rpm)
